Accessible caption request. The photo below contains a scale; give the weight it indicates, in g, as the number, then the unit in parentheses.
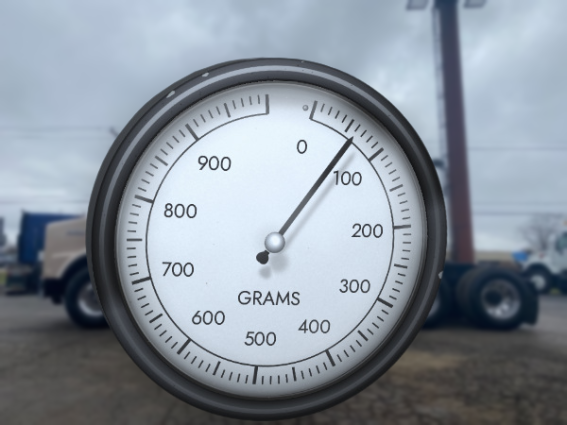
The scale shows 60 (g)
